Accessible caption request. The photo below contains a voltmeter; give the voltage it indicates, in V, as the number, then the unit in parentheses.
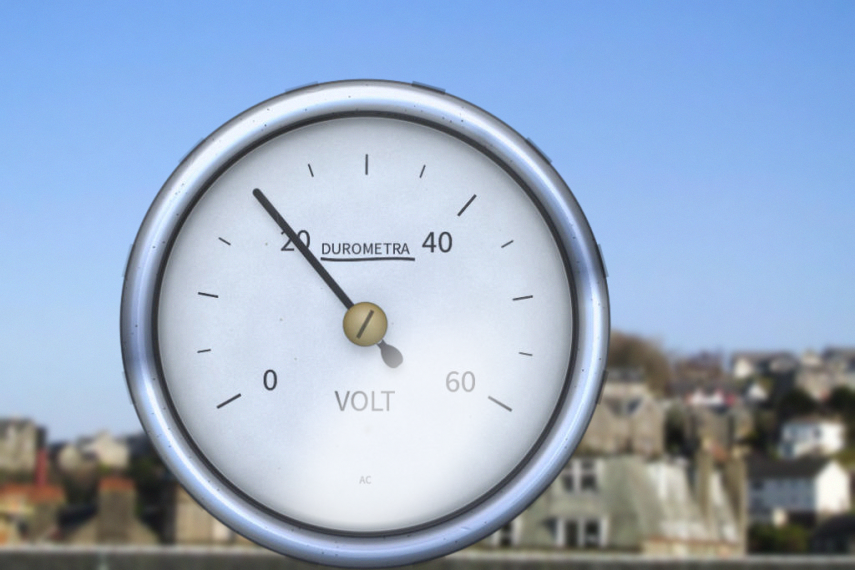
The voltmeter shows 20 (V)
